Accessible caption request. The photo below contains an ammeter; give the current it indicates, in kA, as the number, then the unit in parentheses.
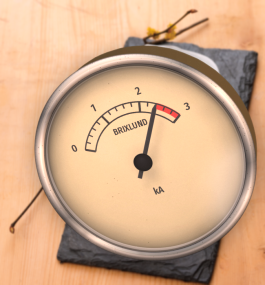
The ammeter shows 2.4 (kA)
